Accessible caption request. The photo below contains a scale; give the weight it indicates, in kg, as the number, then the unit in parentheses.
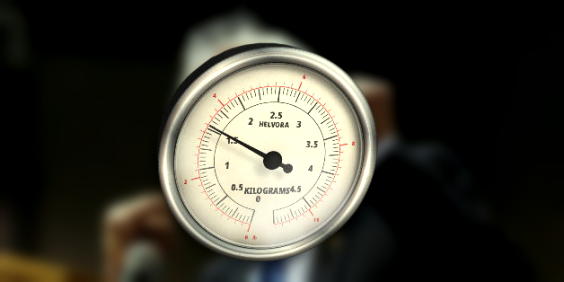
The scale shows 1.55 (kg)
